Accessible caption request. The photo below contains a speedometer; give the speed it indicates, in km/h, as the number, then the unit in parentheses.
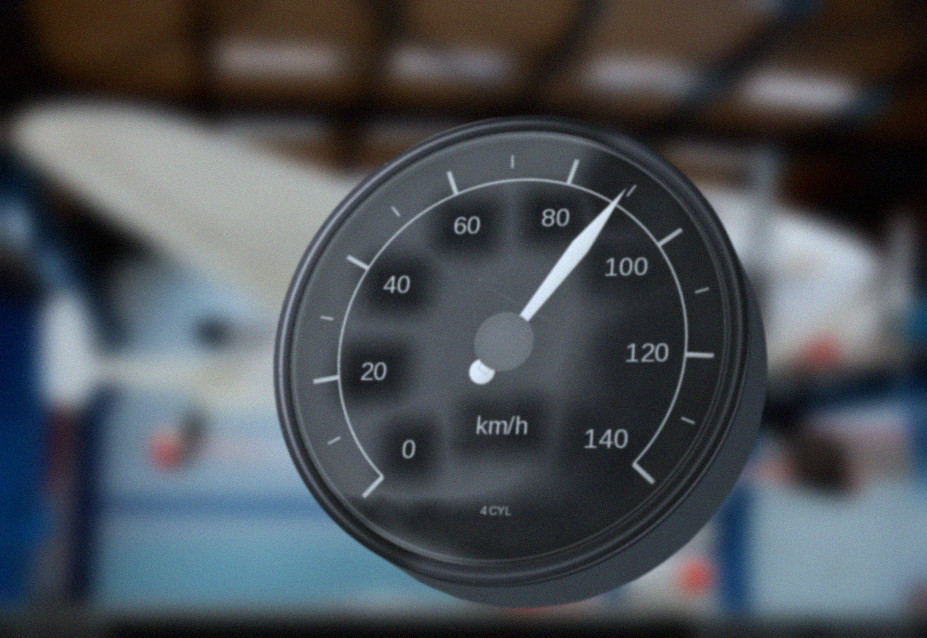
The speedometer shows 90 (km/h)
